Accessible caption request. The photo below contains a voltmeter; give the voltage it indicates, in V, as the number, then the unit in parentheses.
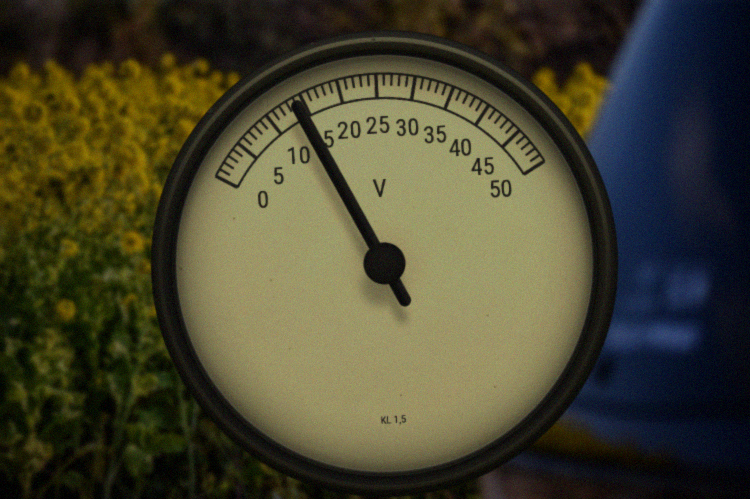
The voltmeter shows 14 (V)
